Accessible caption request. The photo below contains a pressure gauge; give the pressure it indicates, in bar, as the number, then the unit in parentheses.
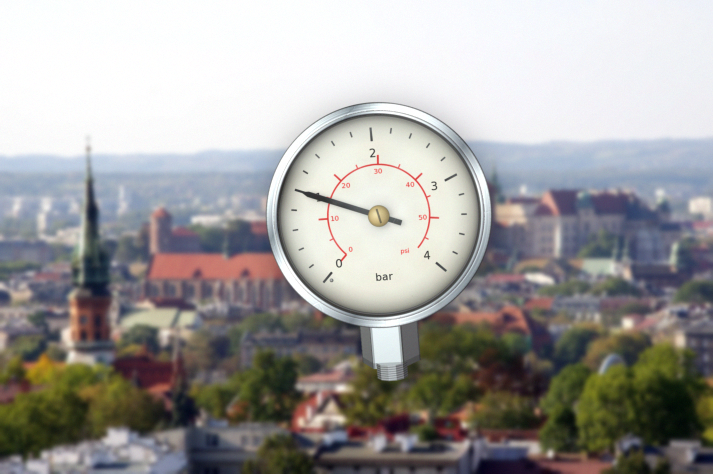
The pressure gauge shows 1 (bar)
